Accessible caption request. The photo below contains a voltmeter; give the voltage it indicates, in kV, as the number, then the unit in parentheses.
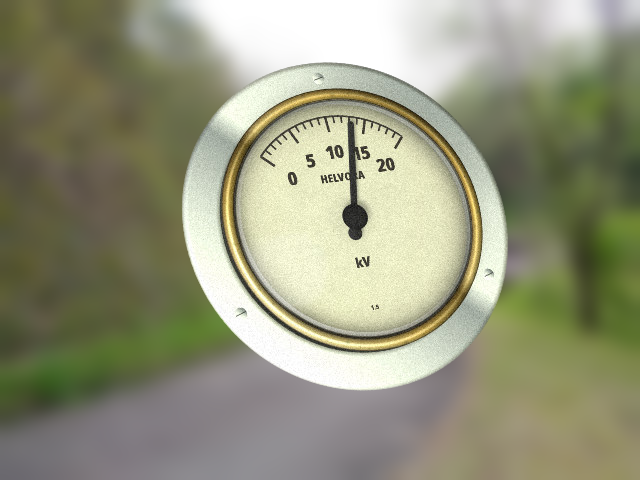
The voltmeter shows 13 (kV)
